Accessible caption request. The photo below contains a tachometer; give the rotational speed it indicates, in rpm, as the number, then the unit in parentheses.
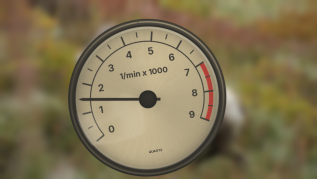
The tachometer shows 1500 (rpm)
